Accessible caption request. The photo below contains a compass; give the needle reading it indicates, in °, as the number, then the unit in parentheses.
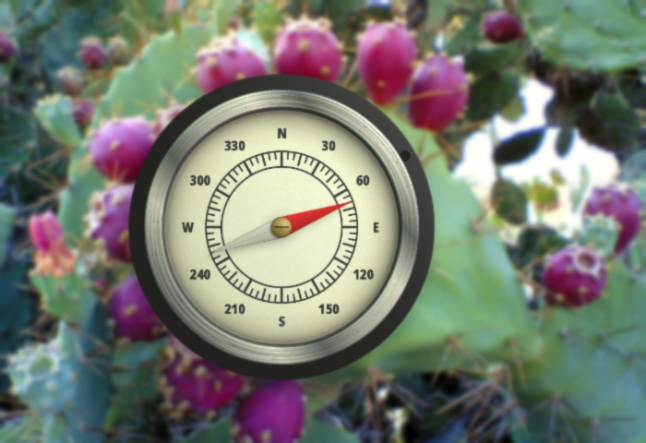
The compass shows 70 (°)
